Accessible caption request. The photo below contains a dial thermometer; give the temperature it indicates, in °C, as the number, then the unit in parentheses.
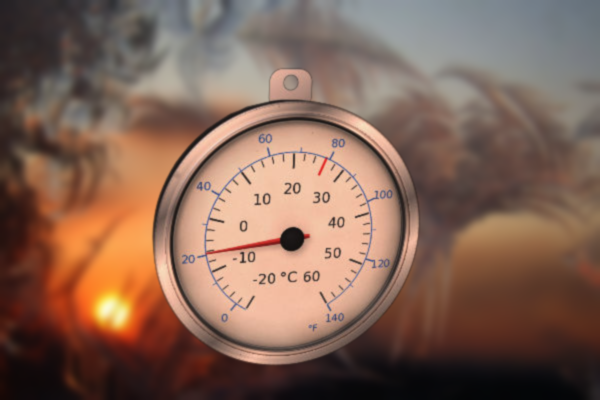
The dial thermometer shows -6 (°C)
